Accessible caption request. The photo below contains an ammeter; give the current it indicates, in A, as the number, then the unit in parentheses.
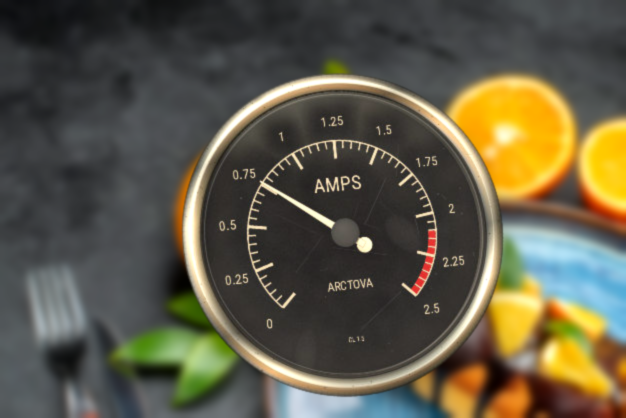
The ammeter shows 0.75 (A)
